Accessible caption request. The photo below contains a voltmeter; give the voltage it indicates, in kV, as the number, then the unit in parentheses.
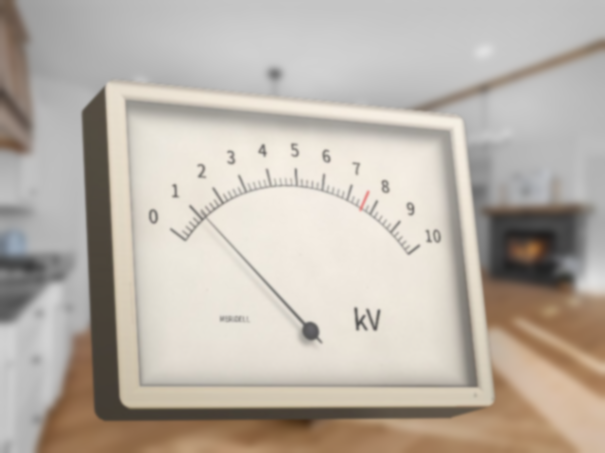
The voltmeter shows 1 (kV)
